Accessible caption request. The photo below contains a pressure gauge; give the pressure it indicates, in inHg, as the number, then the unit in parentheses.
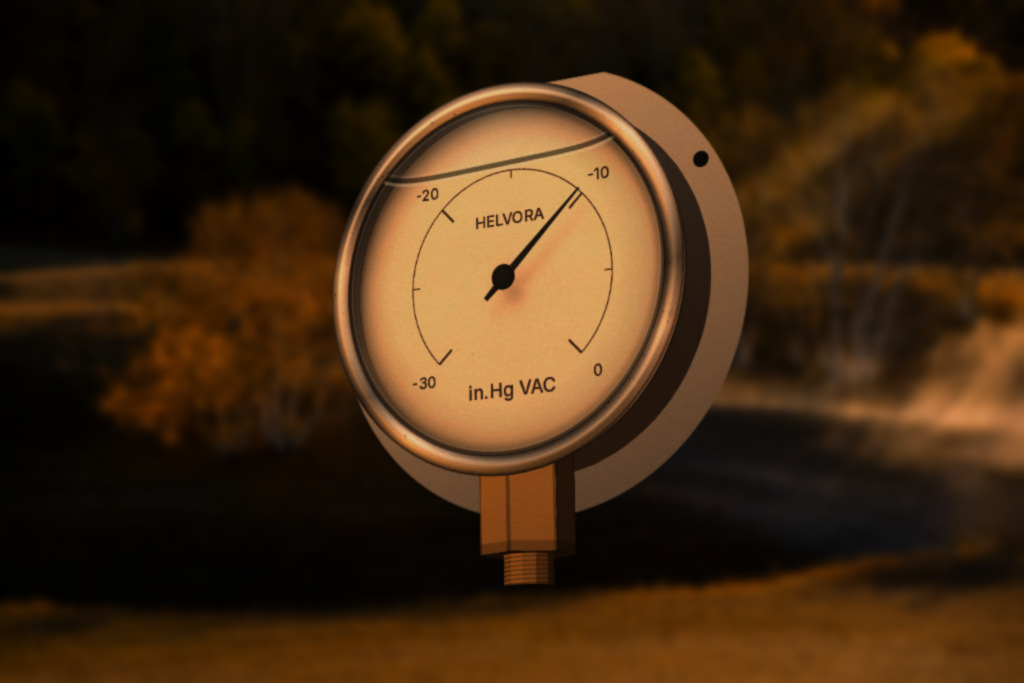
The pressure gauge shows -10 (inHg)
